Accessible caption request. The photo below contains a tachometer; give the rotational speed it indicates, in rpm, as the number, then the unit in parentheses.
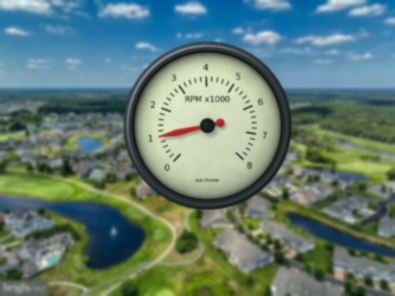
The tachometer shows 1000 (rpm)
